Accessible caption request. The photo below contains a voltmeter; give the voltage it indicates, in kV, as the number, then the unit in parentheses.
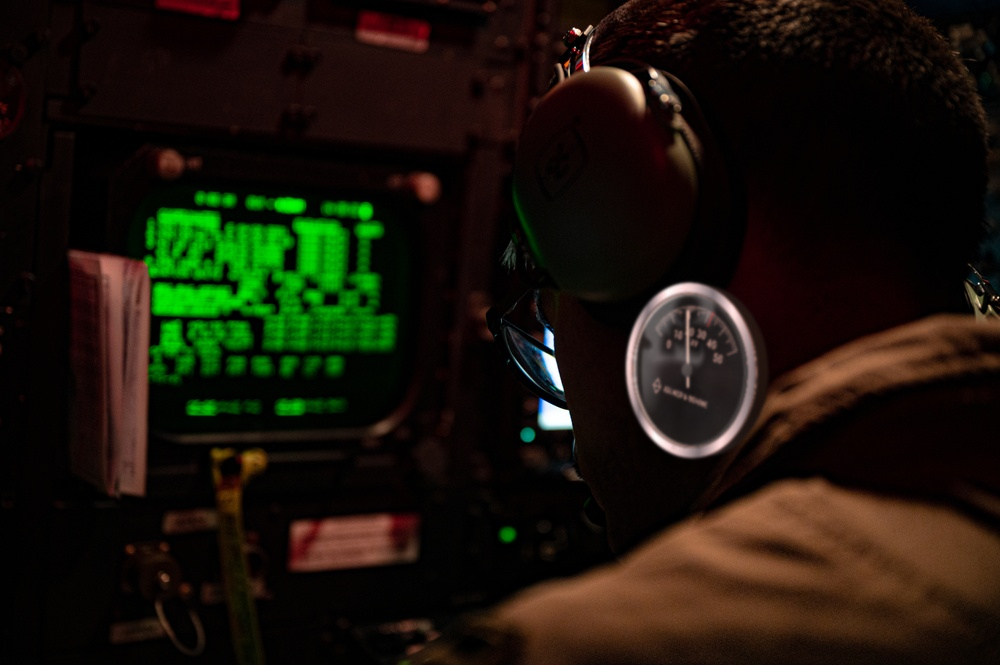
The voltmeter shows 20 (kV)
